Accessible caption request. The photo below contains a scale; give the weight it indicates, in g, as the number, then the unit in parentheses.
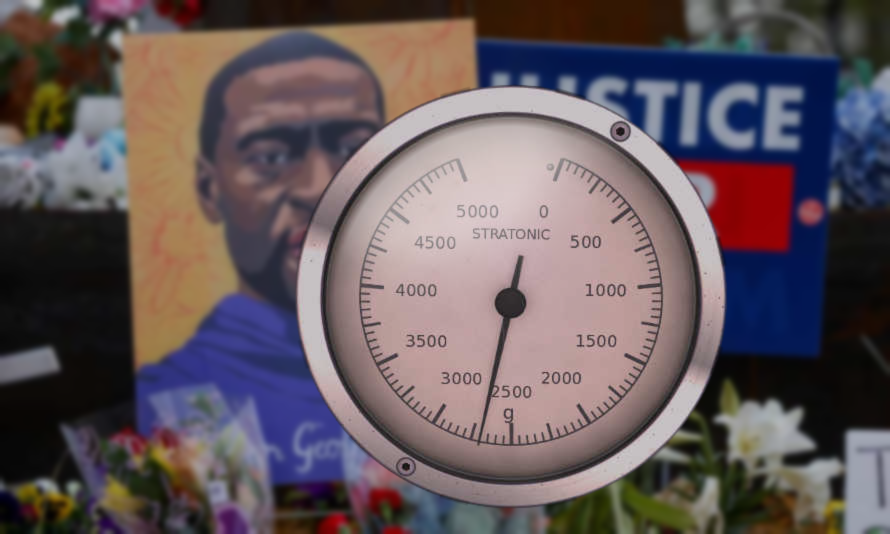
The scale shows 2700 (g)
